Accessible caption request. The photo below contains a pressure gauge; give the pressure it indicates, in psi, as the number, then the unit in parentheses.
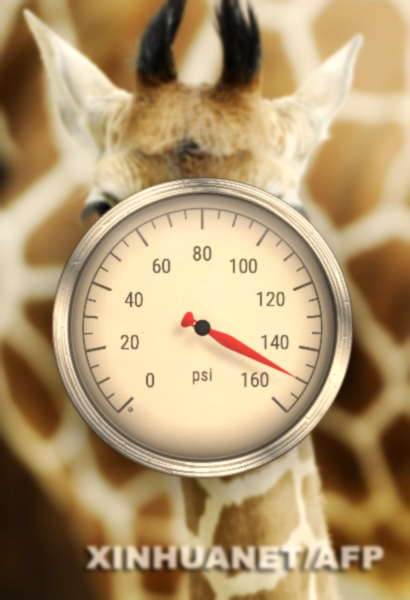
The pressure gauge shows 150 (psi)
